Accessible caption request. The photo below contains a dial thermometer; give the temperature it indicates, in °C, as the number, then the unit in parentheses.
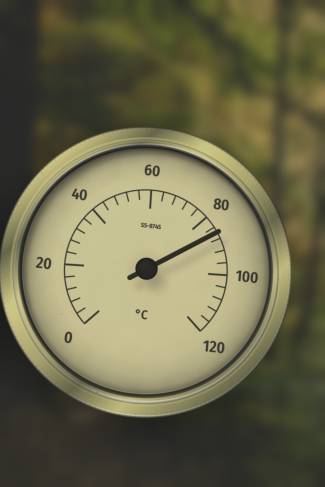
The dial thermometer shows 86 (°C)
